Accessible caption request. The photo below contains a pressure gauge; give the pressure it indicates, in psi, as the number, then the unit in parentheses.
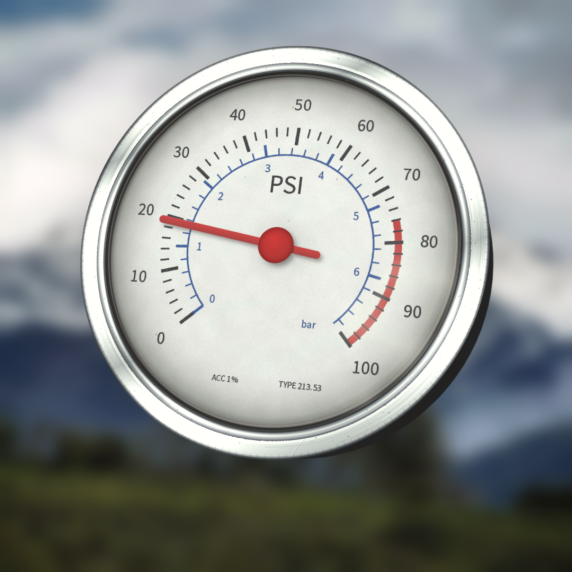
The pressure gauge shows 19 (psi)
